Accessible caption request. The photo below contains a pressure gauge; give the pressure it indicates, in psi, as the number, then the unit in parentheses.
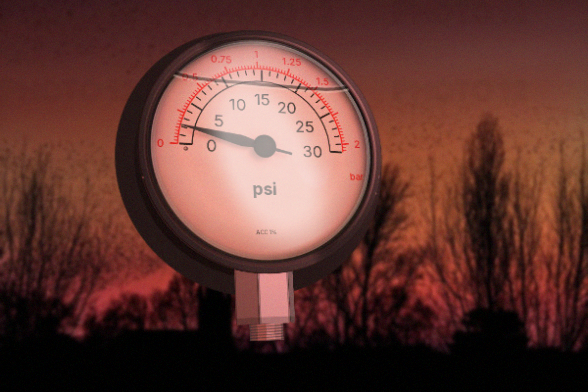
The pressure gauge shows 2 (psi)
